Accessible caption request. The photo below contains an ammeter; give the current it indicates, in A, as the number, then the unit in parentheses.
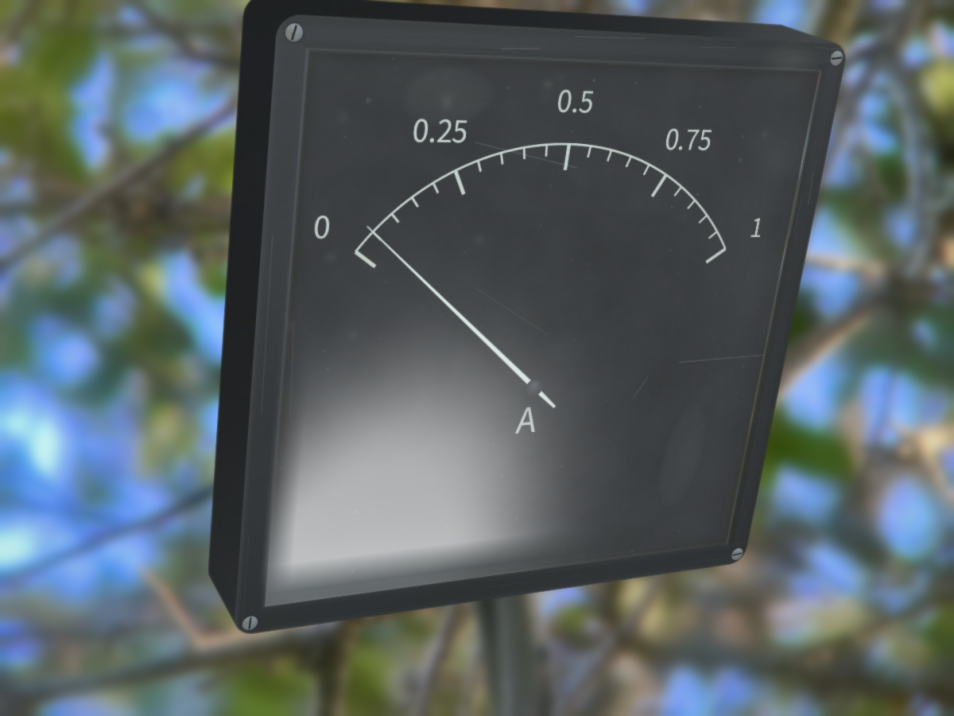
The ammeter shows 0.05 (A)
